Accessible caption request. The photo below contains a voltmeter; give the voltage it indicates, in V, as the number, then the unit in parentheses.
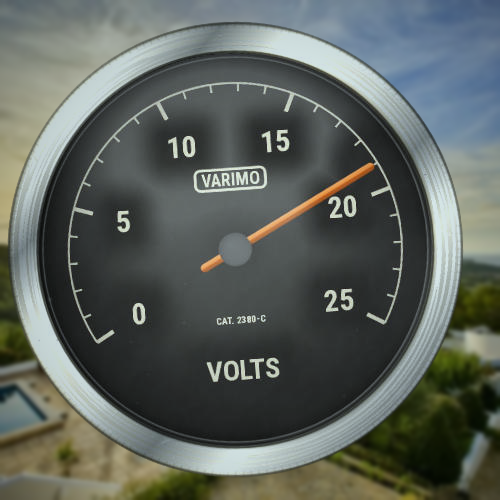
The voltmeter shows 19 (V)
